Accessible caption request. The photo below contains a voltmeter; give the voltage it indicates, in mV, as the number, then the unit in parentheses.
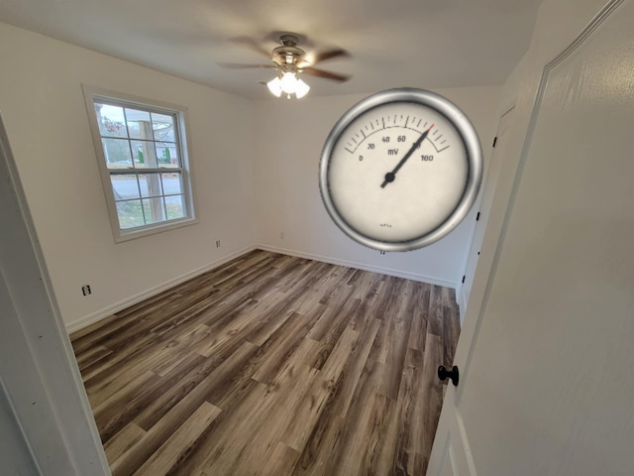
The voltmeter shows 80 (mV)
